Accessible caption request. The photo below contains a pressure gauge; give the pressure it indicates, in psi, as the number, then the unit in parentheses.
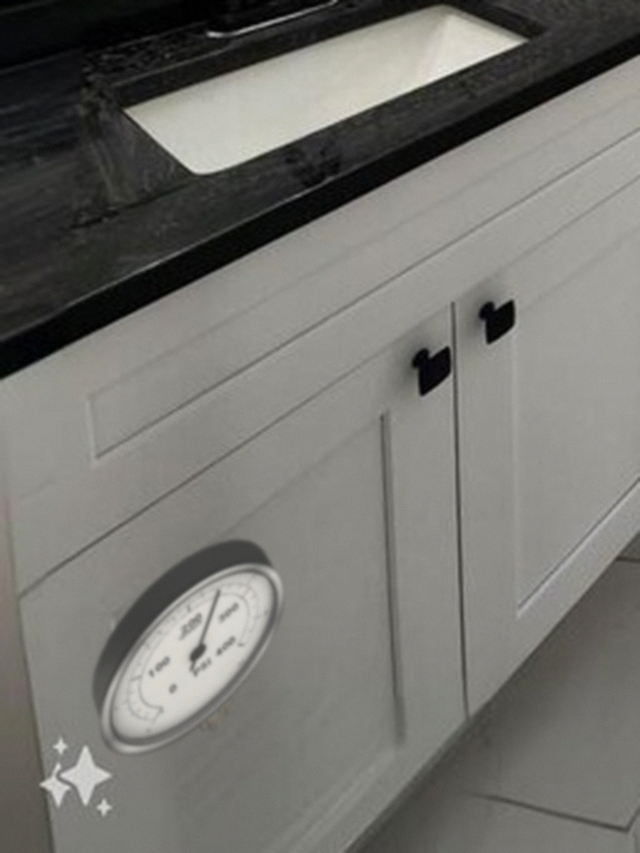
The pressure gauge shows 240 (psi)
